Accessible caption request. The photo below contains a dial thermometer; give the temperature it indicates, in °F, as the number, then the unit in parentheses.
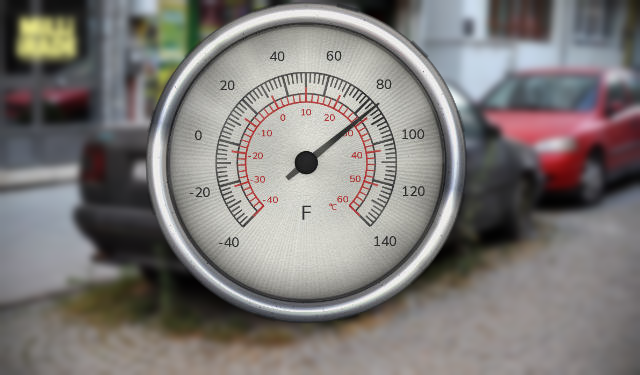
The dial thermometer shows 84 (°F)
